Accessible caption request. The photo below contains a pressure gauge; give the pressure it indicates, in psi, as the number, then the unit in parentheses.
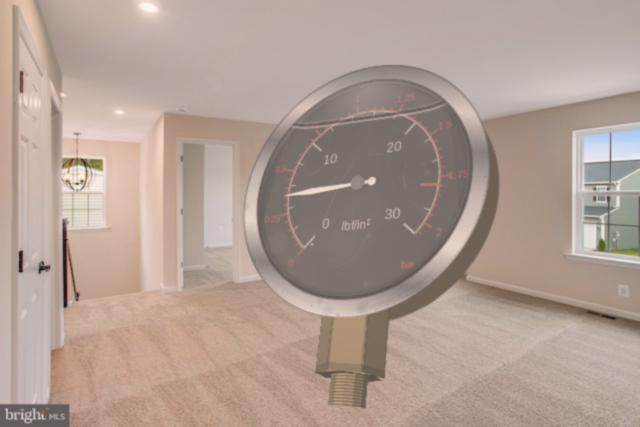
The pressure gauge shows 5 (psi)
